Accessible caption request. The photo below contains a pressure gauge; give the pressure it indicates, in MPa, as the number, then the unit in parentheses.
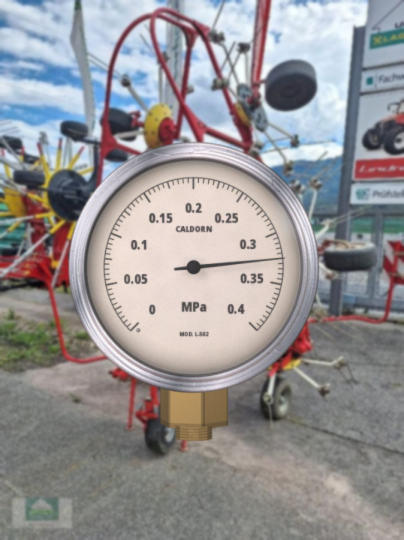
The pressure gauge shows 0.325 (MPa)
